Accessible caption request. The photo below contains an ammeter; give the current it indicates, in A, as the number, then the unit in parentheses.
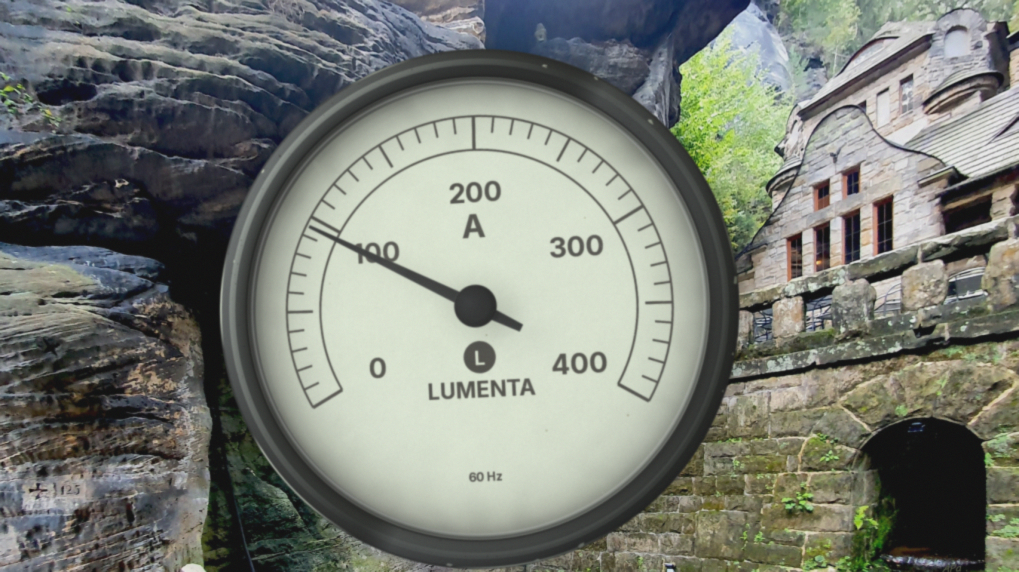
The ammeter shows 95 (A)
